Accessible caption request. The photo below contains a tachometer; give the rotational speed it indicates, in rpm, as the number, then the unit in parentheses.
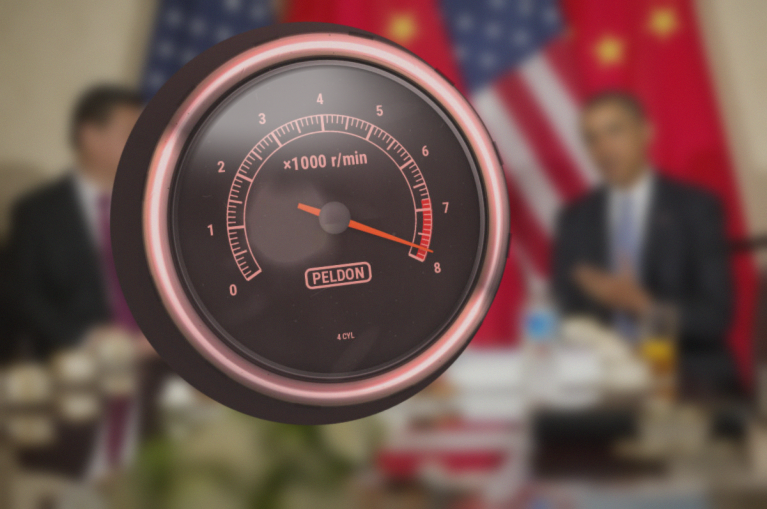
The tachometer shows 7800 (rpm)
